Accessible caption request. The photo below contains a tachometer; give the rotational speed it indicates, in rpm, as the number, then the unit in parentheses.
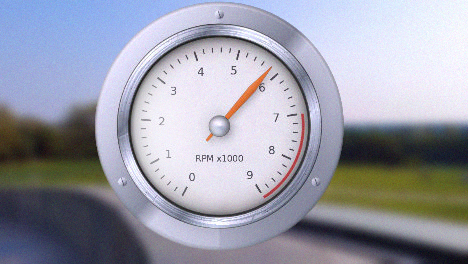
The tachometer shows 5800 (rpm)
